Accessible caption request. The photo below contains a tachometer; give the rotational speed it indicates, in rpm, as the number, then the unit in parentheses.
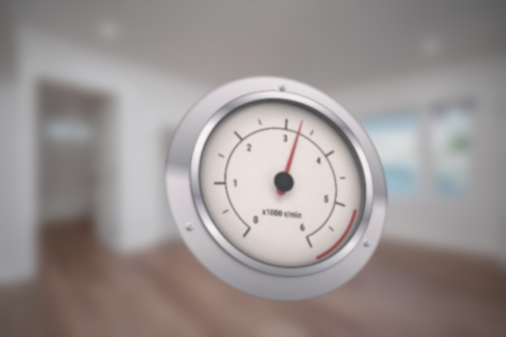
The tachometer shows 3250 (rpm)
